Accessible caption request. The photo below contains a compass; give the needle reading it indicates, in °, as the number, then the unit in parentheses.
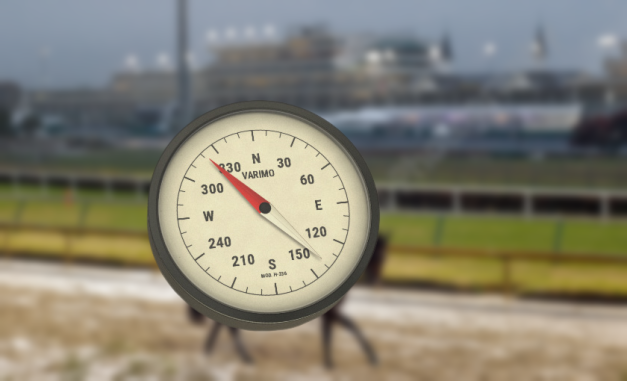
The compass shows 320 (°)
